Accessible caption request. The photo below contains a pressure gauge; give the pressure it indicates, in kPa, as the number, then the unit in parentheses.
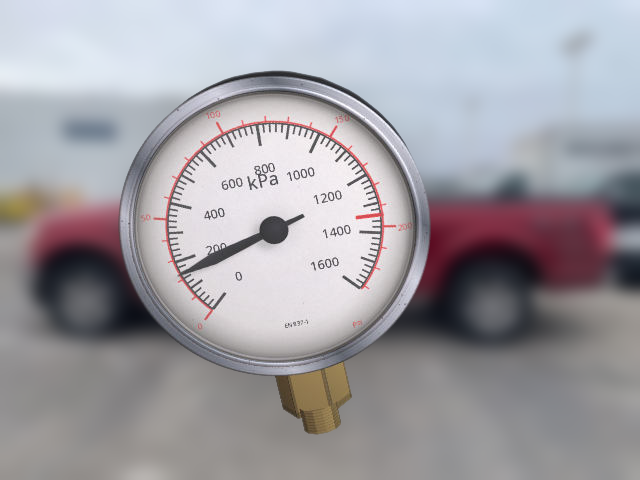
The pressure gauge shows 160 (kPa)
